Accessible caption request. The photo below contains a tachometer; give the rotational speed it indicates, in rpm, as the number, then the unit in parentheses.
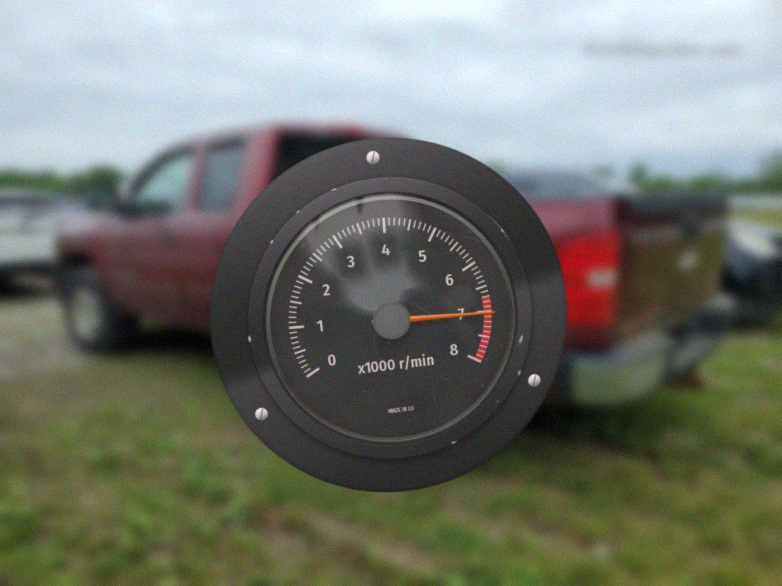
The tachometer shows 7000 (rpm)
